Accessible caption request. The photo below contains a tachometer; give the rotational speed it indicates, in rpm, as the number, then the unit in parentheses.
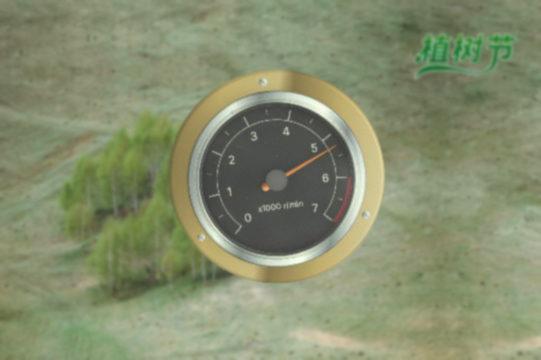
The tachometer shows 5250 (rpm)
